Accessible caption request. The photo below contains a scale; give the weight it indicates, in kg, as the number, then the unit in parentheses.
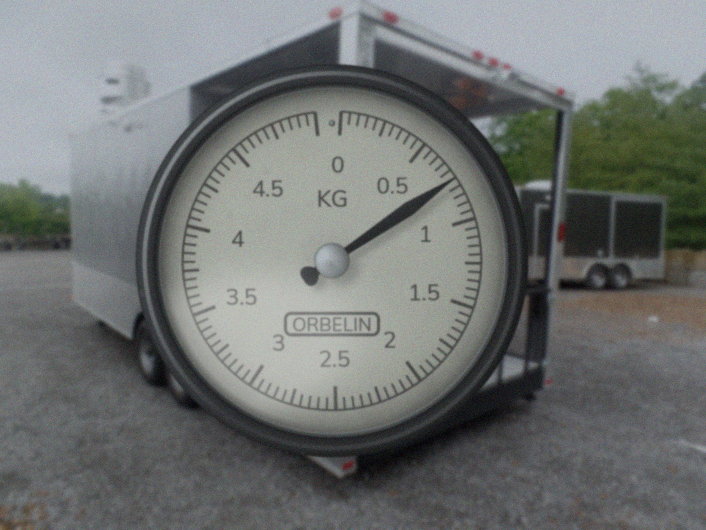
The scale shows 0.75 (kg)
